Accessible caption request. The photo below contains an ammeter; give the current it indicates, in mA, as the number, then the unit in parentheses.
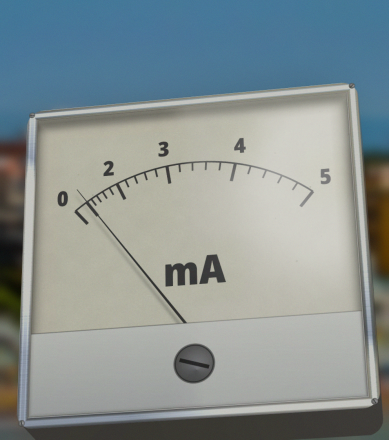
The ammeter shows 1 (mA)
